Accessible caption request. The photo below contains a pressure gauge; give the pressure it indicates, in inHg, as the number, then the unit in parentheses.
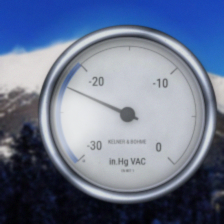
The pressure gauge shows -22.5 (inHg)
